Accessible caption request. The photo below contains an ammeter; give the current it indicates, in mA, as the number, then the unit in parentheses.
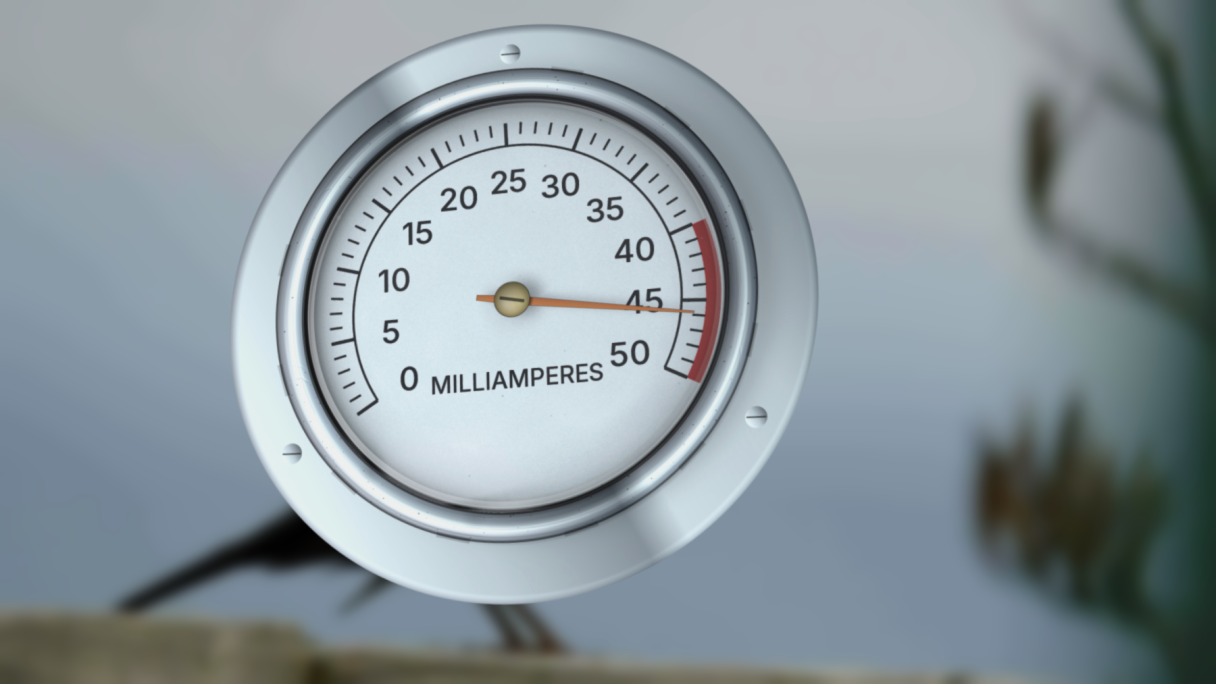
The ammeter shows 46 (mA)
